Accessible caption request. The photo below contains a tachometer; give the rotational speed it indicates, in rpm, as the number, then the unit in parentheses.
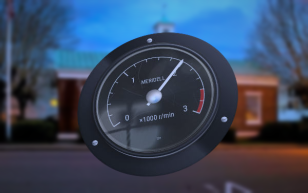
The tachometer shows 2000 (rpm)
